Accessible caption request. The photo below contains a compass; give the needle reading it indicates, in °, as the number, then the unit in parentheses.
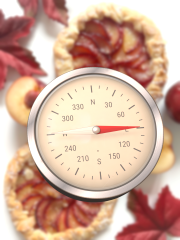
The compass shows 90 (°)
